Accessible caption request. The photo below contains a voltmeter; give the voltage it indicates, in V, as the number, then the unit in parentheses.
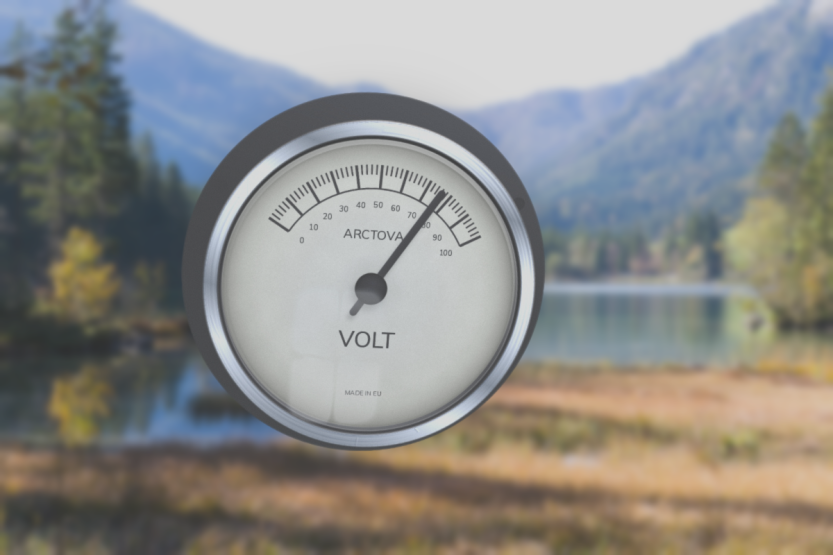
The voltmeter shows 76 (V)
